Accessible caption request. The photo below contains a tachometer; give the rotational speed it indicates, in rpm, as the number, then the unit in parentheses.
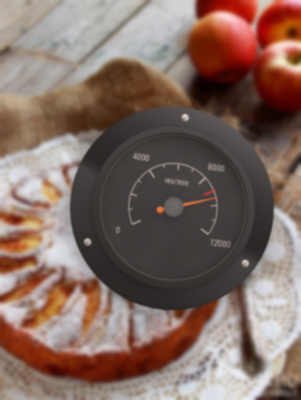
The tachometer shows 9500 (rpm)
